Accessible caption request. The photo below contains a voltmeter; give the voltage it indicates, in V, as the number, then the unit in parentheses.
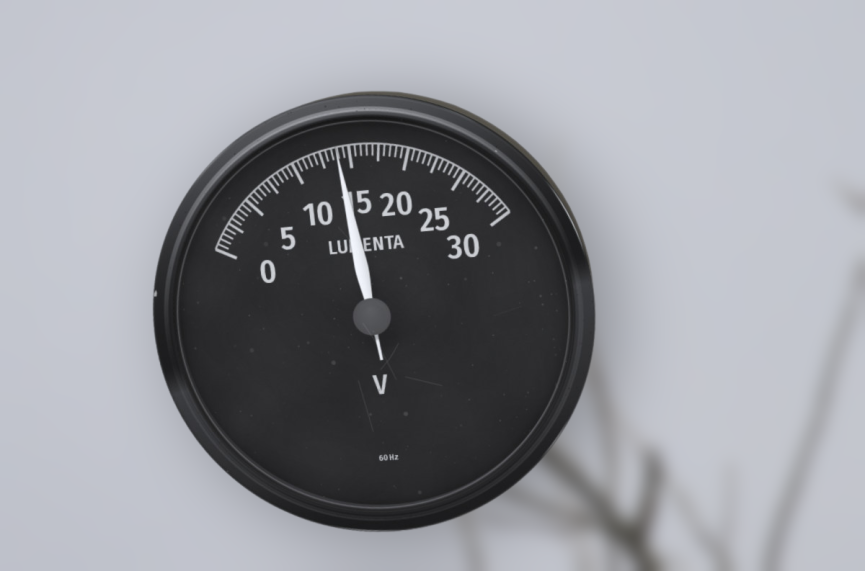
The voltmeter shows 14 (V)
